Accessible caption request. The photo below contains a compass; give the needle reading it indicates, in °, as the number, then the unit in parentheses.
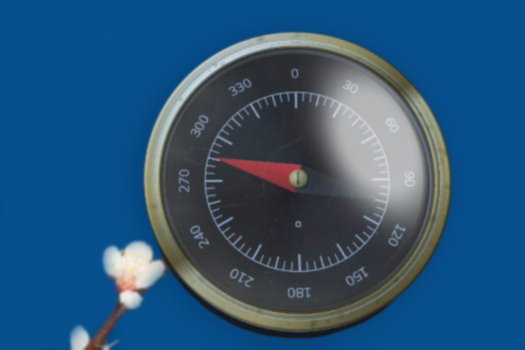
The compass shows 285 (°)
